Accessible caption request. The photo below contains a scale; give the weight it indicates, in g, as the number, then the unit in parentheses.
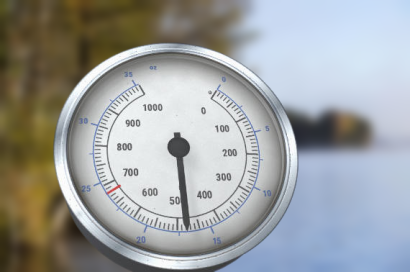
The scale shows 480 (g)
